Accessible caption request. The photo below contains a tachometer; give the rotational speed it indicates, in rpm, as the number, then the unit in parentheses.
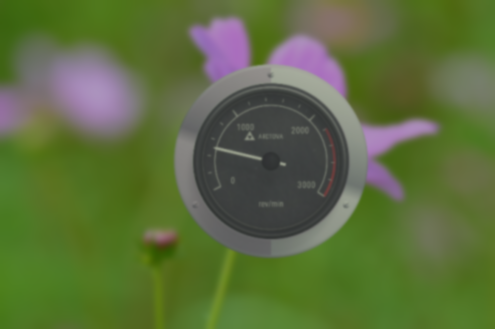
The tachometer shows 500 (rpm)
